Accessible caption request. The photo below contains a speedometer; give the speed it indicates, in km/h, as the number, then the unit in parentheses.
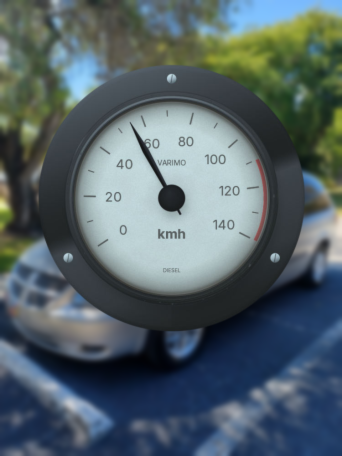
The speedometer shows 55 (km/h)
